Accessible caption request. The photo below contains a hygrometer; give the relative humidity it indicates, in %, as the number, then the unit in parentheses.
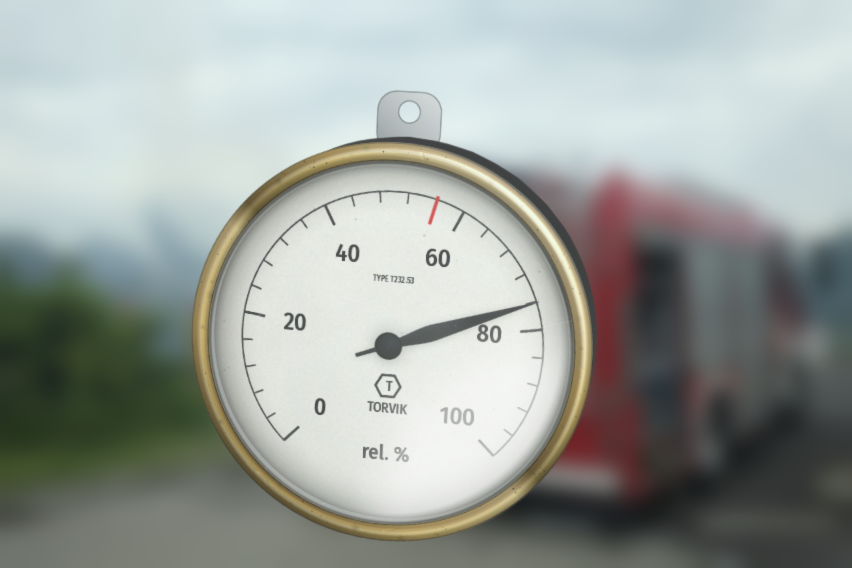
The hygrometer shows 76 (%)
